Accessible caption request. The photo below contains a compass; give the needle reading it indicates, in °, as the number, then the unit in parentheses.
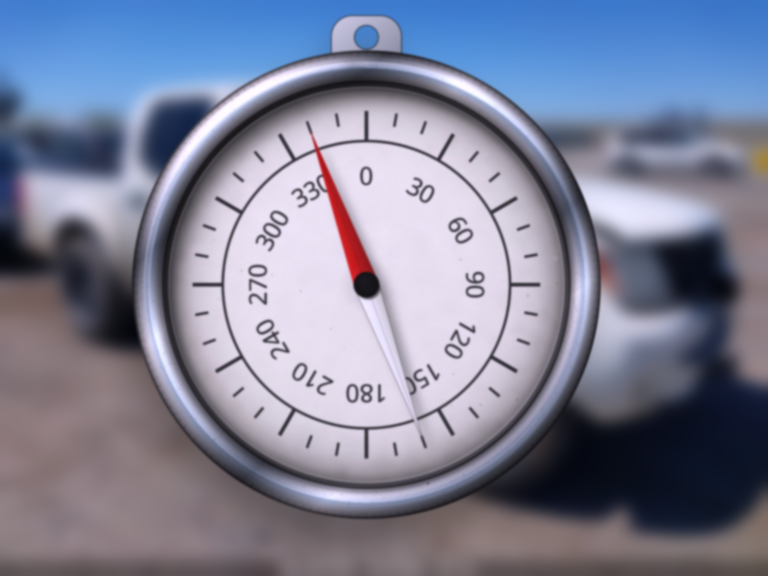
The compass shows 340 (°)
